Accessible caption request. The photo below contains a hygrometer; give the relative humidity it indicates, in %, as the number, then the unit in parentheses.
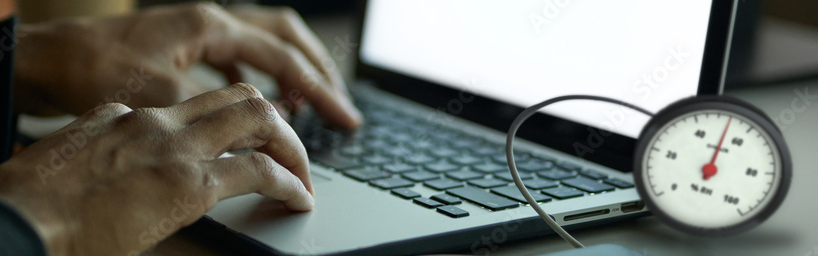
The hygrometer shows 52 (%)
